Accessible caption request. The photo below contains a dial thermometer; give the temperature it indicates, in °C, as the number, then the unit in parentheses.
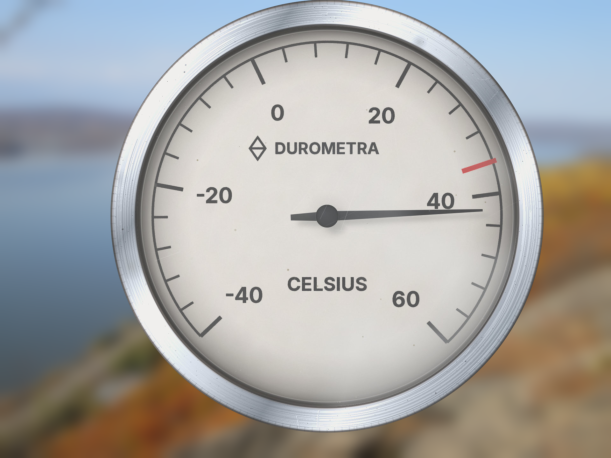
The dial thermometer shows 42 (°C)
